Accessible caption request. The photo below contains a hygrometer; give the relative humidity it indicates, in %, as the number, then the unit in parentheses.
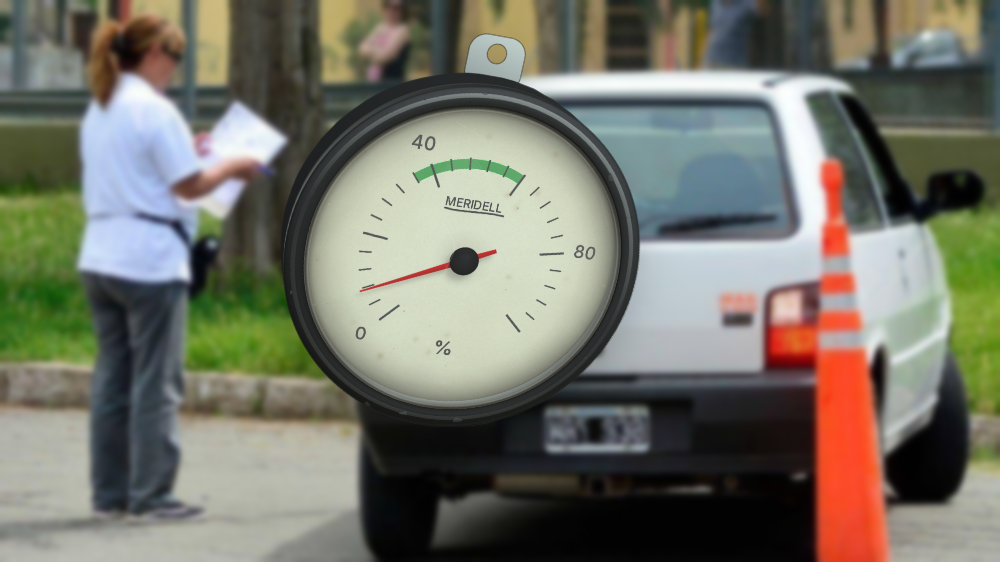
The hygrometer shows 8 (%)
